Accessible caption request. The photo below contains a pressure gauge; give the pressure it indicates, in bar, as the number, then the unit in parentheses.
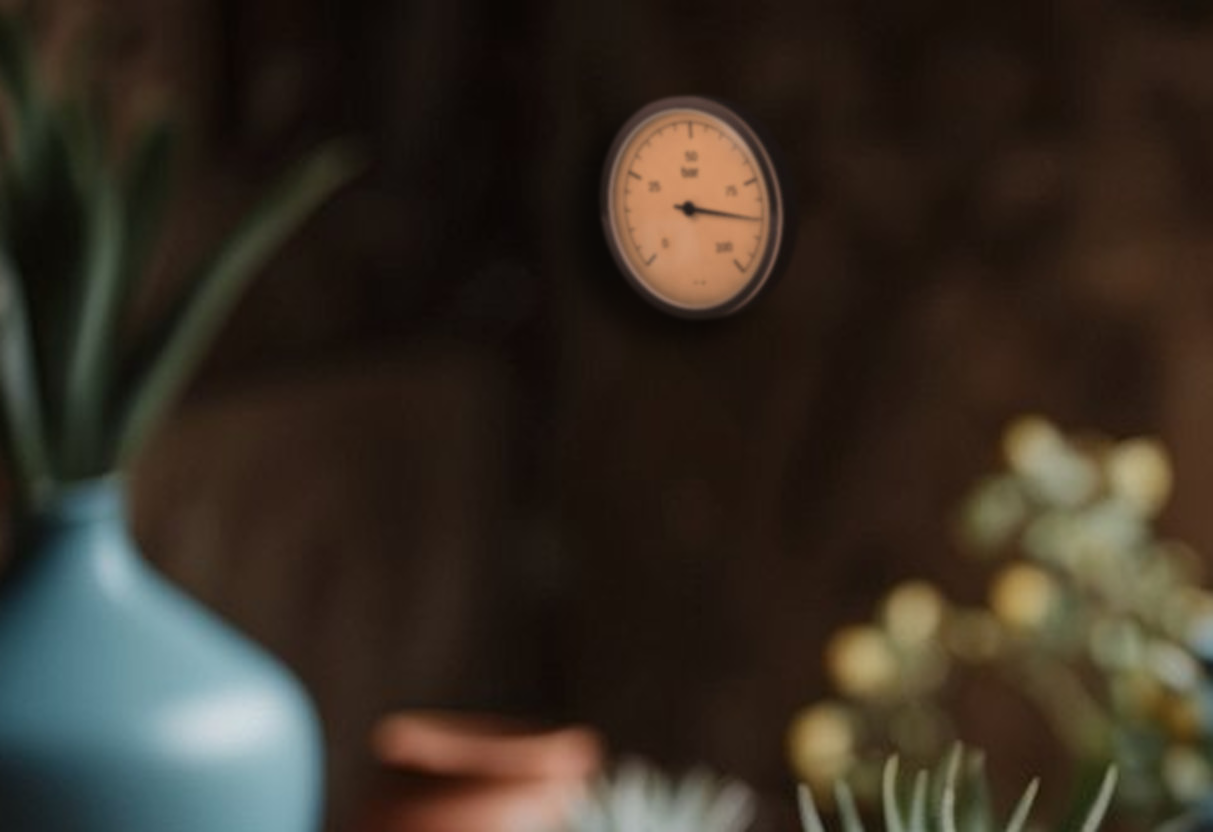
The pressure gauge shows 85 (bar)
